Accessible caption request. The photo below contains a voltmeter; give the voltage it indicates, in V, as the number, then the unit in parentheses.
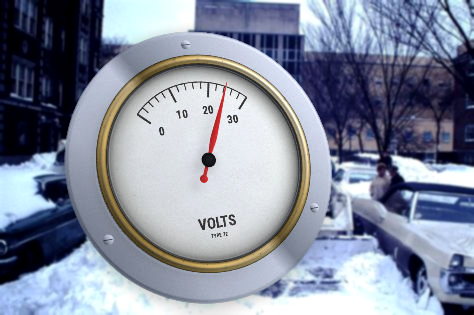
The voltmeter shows 24 (V)
